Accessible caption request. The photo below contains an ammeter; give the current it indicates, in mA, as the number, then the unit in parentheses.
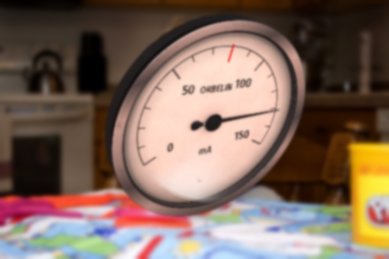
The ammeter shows 130 (mA)
